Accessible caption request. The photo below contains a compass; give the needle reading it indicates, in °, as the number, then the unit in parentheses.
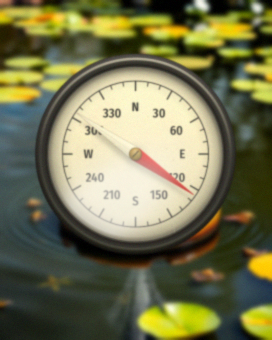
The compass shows 125 (°)
